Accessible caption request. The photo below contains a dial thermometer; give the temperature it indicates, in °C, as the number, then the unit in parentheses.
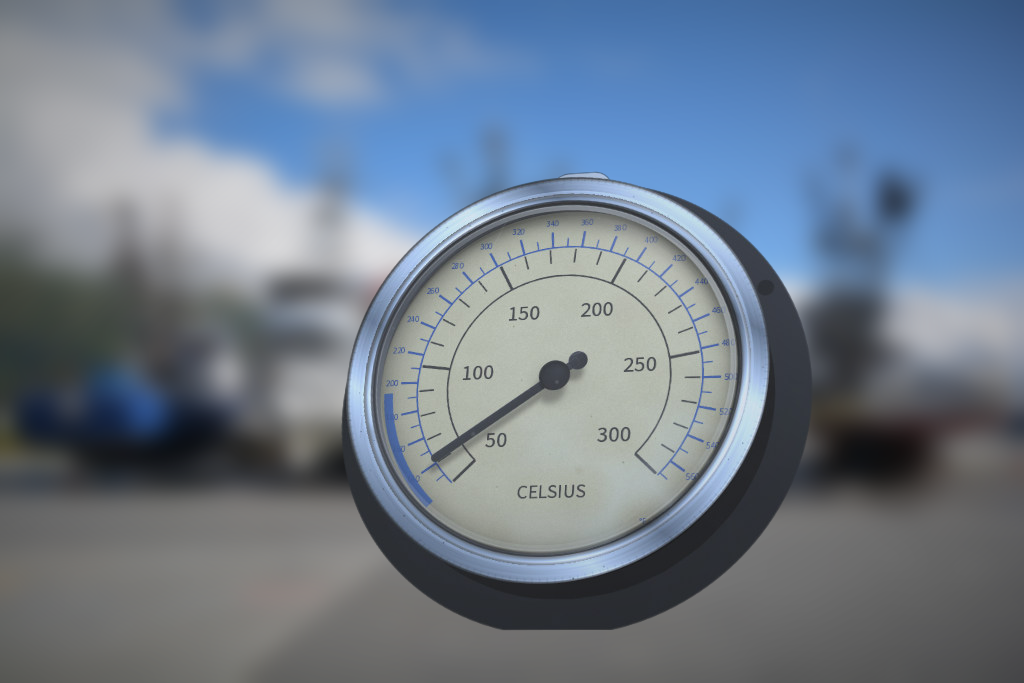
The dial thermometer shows 60 (°C)
